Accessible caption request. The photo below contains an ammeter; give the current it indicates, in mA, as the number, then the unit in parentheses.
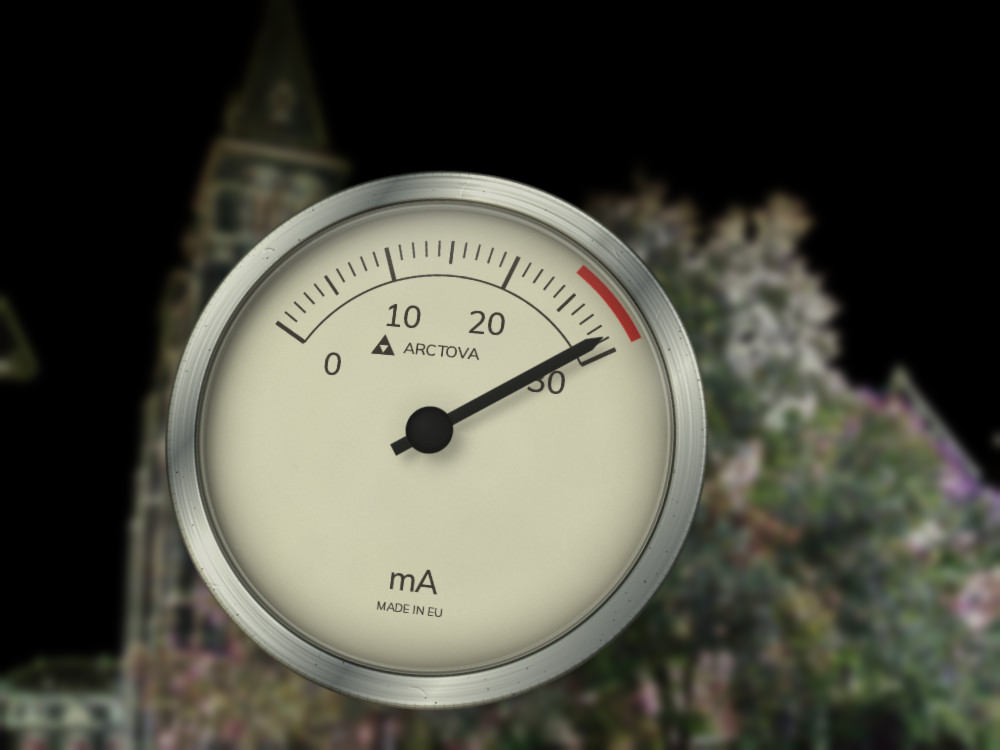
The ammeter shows 29 (mA)
